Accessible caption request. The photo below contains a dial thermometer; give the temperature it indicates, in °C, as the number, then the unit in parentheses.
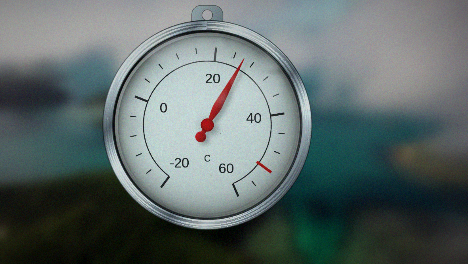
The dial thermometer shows 26 (°C)
